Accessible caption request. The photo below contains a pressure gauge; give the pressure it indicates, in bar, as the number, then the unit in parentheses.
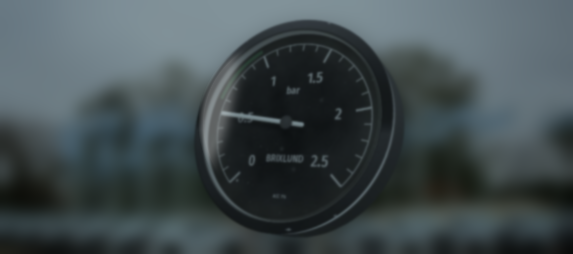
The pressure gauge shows 0.5 (bar)
